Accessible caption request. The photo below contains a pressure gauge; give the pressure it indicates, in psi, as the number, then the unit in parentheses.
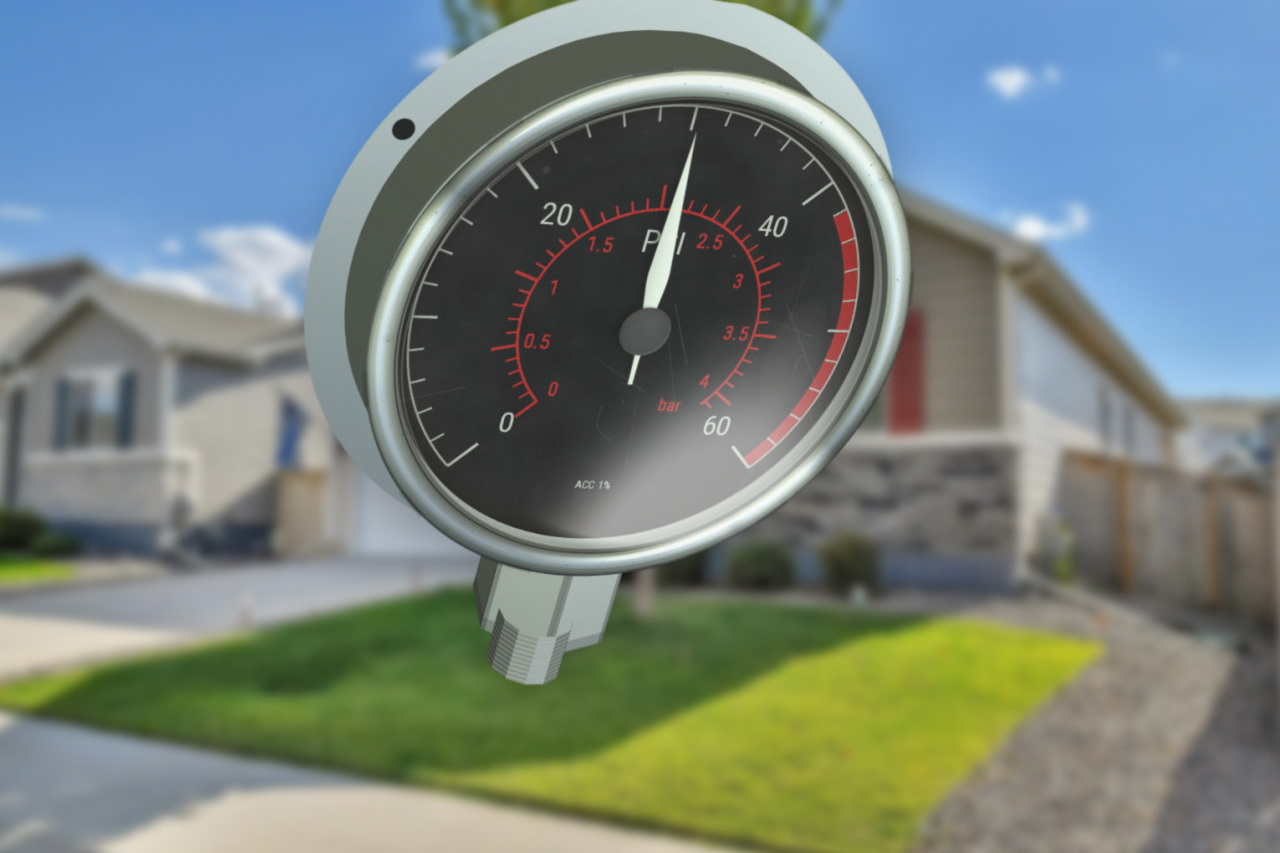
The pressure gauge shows 30 (psi)
